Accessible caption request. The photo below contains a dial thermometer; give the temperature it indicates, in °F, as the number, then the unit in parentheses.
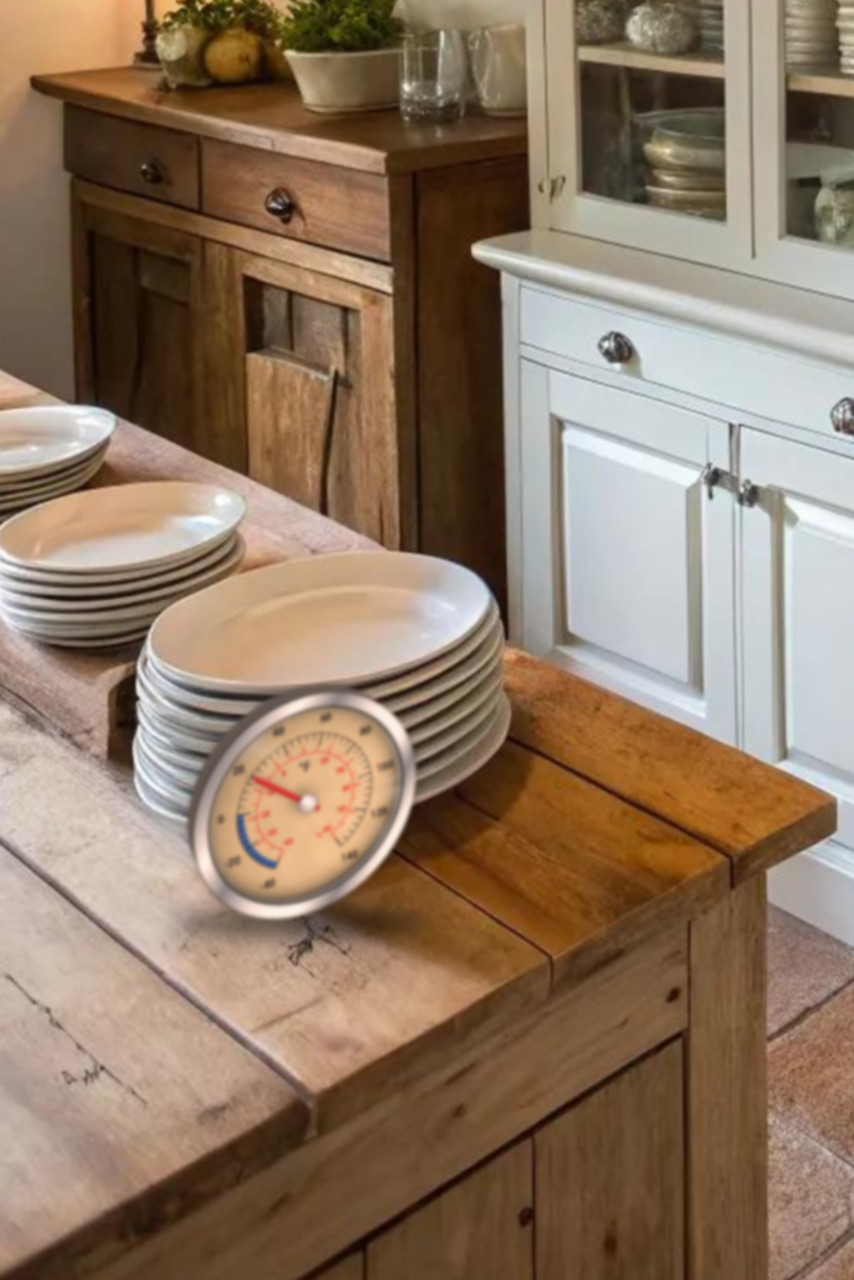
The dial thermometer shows 20 (°F)
